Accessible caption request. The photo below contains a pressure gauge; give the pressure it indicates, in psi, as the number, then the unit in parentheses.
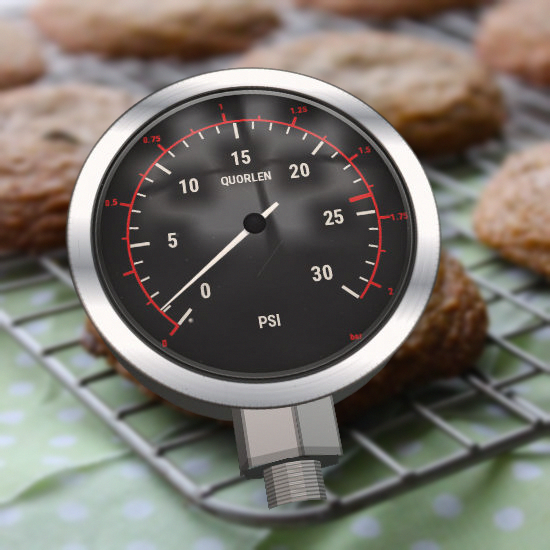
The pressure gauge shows 1 (psi)
